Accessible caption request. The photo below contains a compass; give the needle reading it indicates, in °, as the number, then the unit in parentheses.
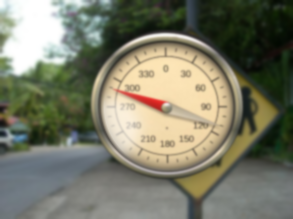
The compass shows 290 (°)
